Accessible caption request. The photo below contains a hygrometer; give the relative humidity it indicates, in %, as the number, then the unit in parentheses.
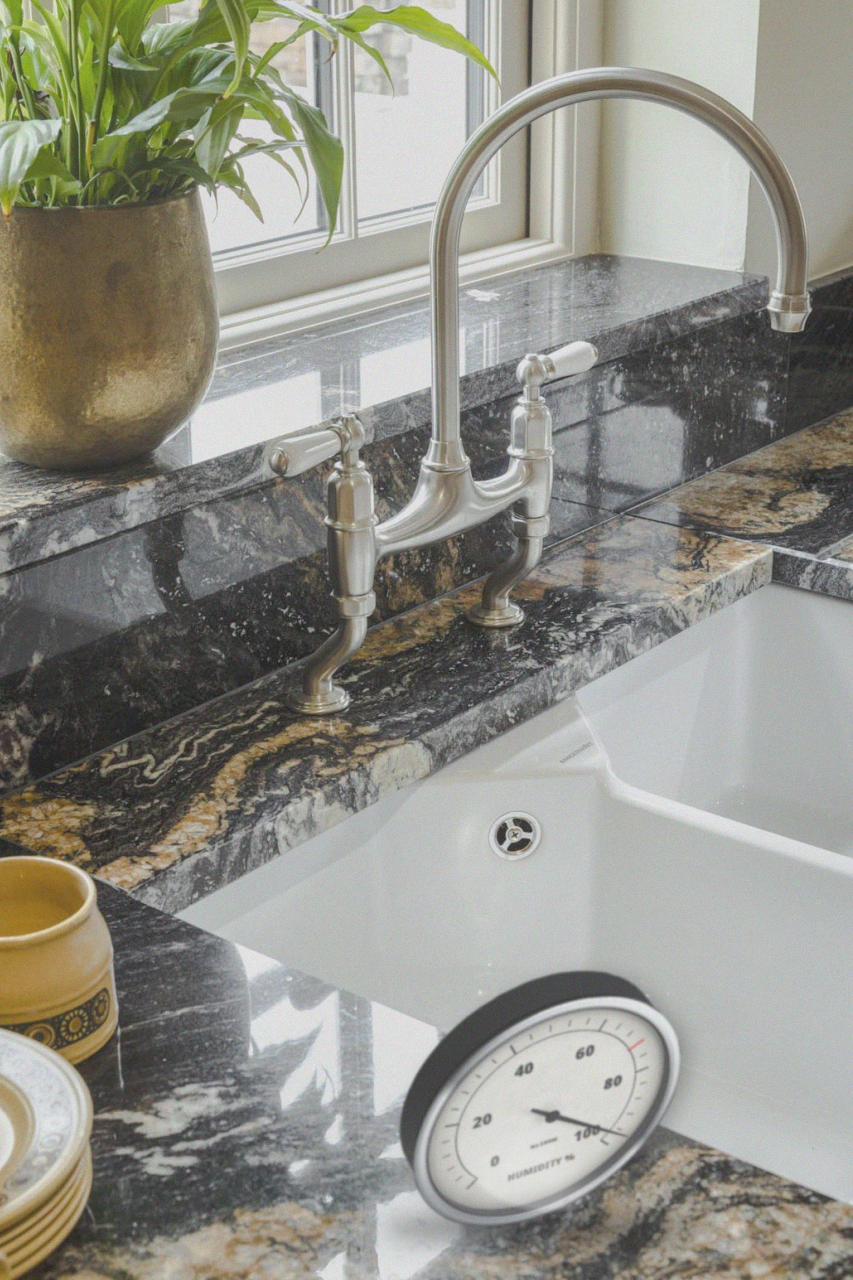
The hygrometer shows 96 (%)
